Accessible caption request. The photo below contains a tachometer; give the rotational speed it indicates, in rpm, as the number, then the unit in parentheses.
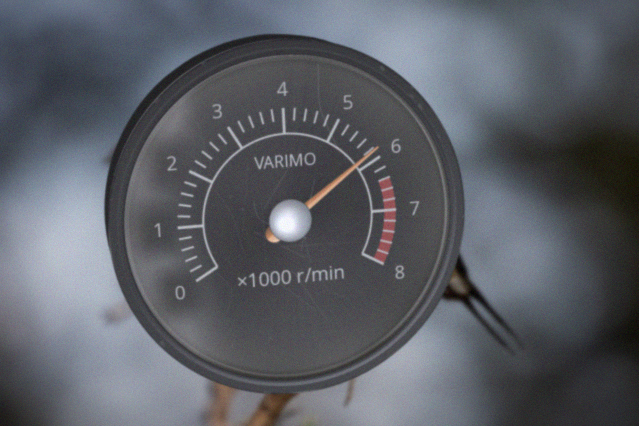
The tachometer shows 5800 (rpm)
